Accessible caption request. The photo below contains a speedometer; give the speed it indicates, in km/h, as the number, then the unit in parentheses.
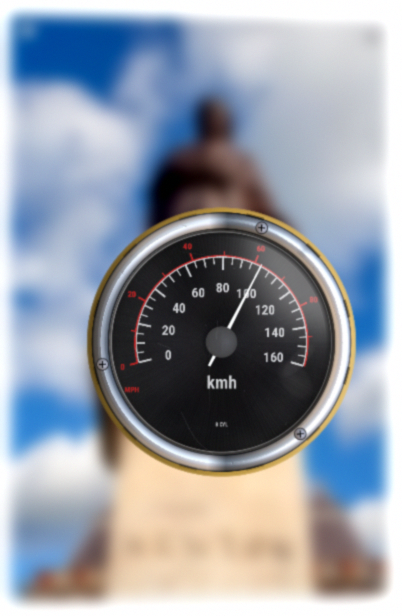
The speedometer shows 100 (km/h)
